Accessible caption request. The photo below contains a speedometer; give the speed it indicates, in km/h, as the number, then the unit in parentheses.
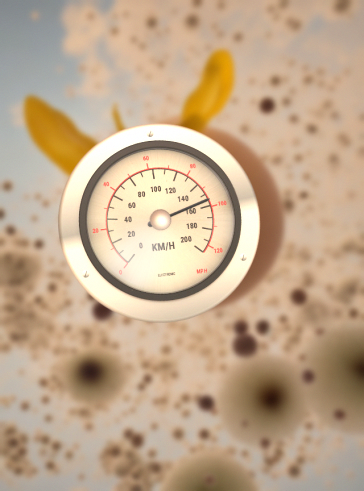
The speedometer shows 155 (km/h)
